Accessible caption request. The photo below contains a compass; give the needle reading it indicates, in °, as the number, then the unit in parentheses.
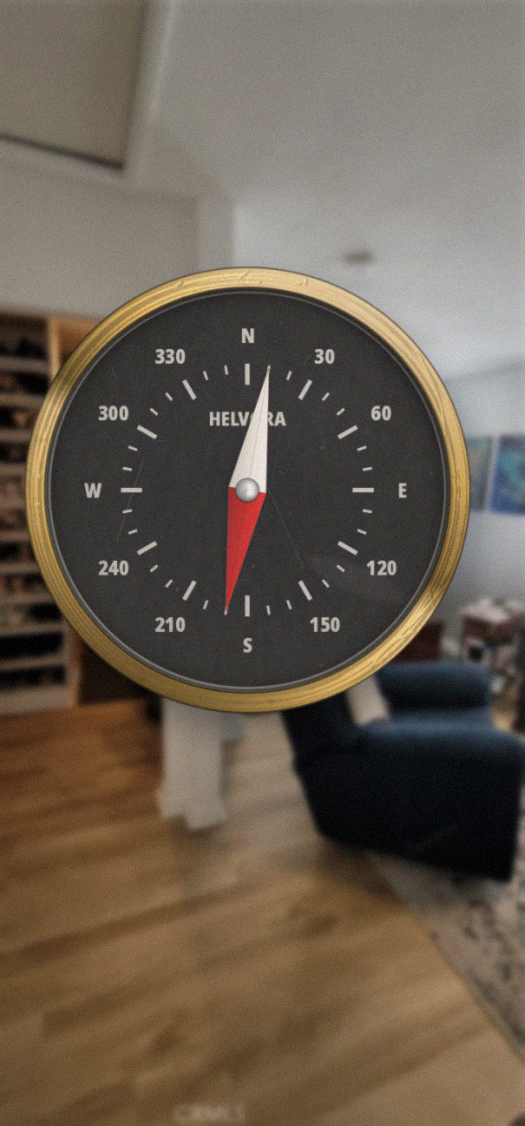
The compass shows 190 (°)
